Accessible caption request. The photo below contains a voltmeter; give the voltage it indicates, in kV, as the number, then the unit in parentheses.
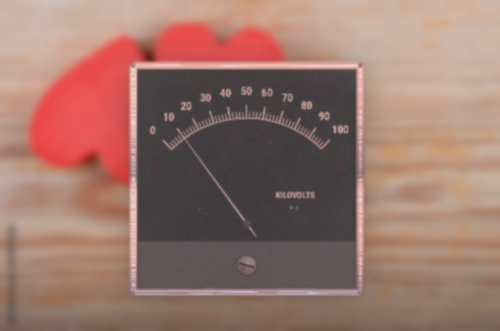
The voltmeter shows 10 (kV)
